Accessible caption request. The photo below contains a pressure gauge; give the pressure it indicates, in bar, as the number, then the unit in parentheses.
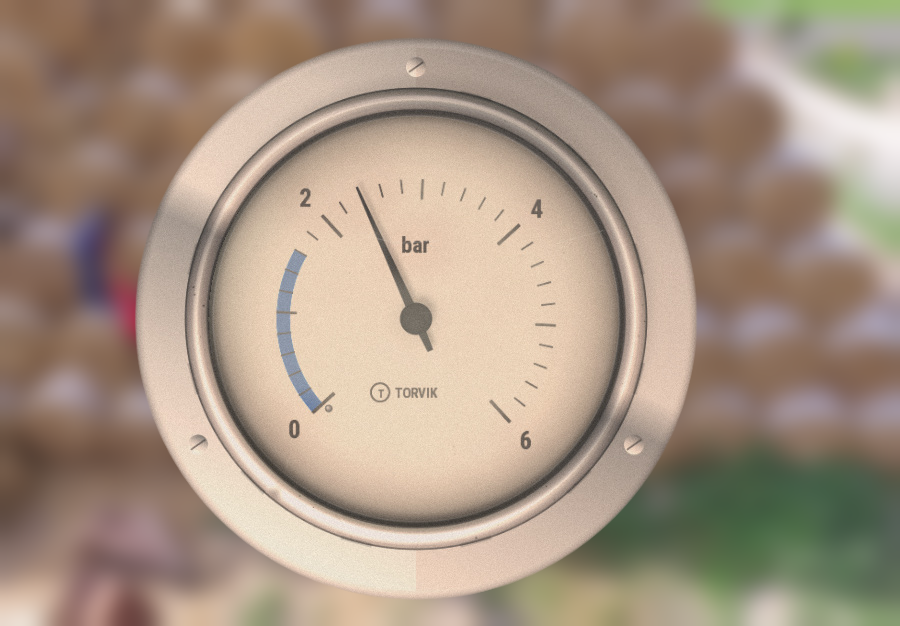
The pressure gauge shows 2.4 (bar)
